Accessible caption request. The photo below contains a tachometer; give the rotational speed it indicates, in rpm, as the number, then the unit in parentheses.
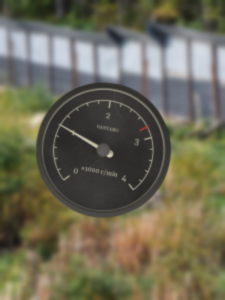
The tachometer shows 1000 (rpm)
